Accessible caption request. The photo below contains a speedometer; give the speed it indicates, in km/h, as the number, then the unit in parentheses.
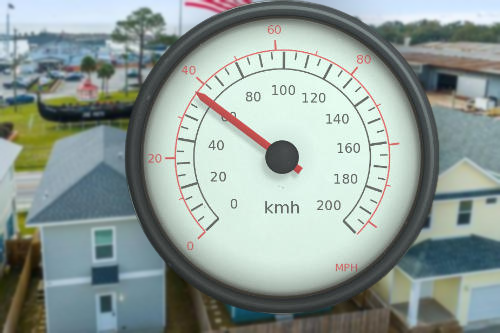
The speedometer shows 60 (km/h)
